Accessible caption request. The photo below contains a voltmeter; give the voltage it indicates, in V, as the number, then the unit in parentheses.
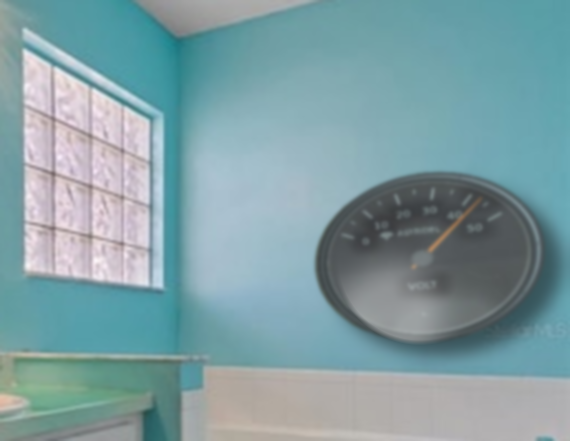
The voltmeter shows 42.5 (V)
